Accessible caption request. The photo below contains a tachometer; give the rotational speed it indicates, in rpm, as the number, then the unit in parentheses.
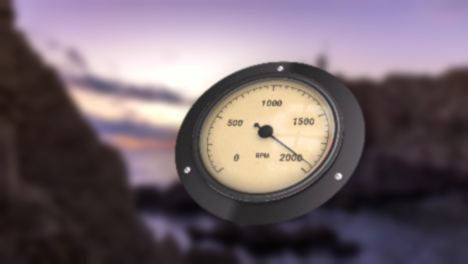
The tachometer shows 1950 (rpm)
